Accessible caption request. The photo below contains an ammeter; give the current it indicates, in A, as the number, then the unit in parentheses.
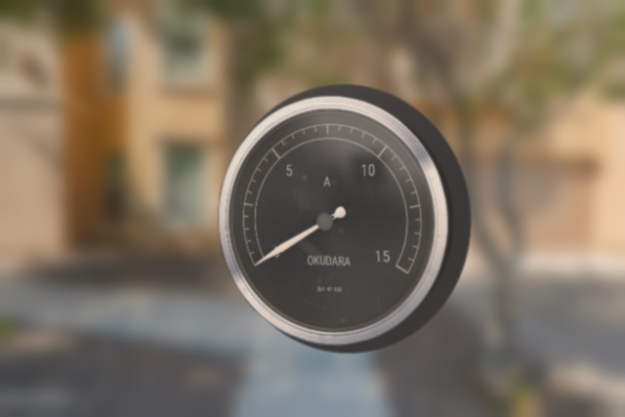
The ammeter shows 0 (A)
